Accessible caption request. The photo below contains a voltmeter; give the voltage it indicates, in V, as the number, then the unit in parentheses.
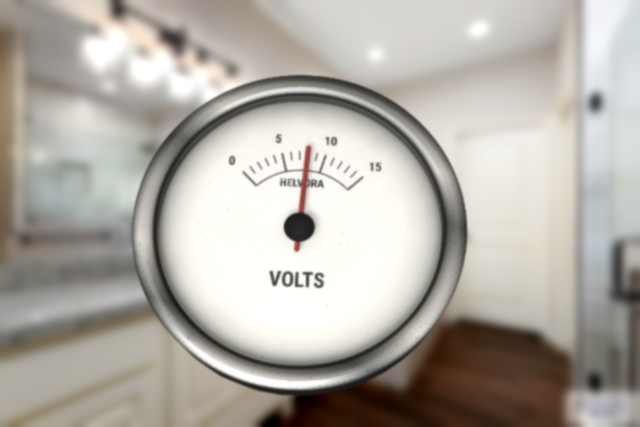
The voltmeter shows 8 (V)
